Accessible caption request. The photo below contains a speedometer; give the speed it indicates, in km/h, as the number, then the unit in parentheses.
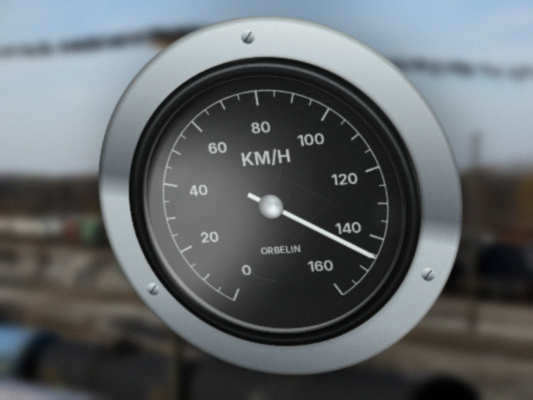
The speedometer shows 145 (km/h)
